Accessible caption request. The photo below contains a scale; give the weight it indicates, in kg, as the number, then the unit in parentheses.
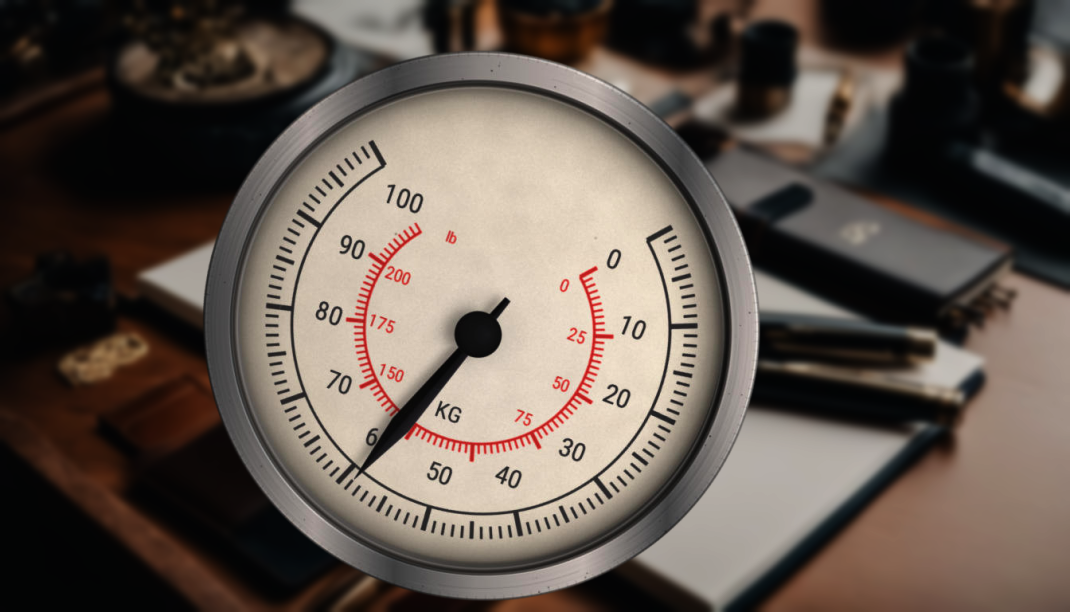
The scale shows 59 (kg)
